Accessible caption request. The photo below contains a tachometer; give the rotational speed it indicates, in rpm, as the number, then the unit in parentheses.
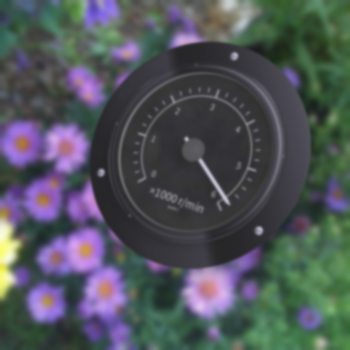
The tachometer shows 5800 (rpm)
